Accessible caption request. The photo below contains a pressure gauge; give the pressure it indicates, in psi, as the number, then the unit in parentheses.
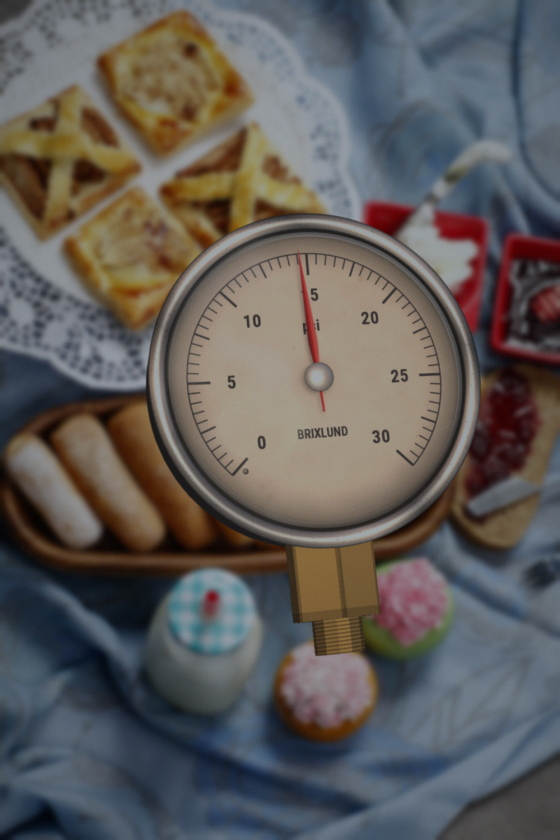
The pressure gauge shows 14.5 (psi)
